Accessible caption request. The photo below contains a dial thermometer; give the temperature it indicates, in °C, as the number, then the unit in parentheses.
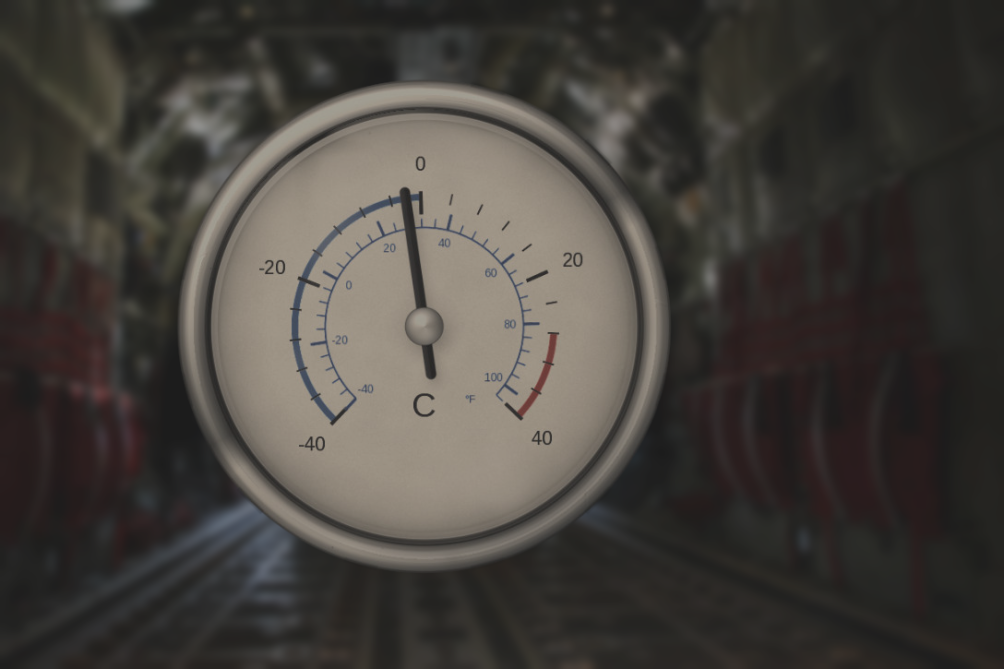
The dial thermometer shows -2 (°C)
